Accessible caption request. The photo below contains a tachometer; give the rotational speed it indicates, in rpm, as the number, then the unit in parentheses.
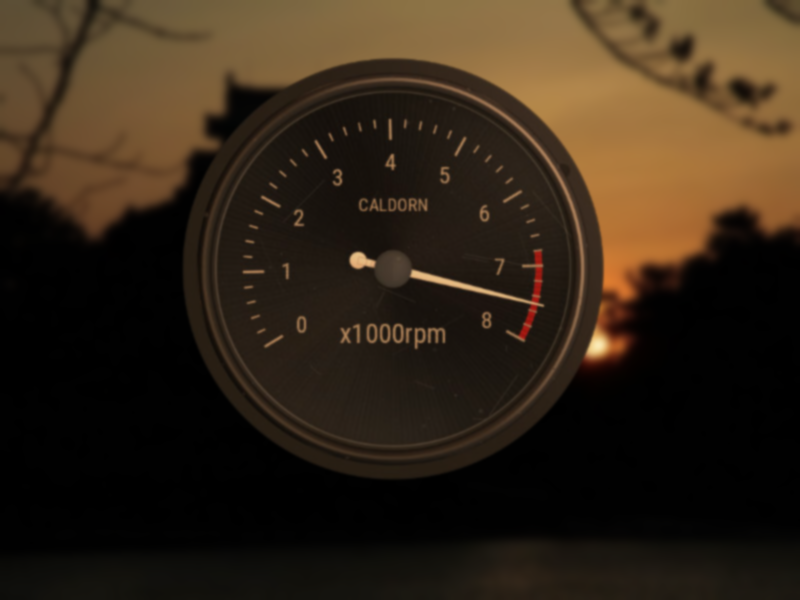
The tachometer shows 7500 (rpm)
